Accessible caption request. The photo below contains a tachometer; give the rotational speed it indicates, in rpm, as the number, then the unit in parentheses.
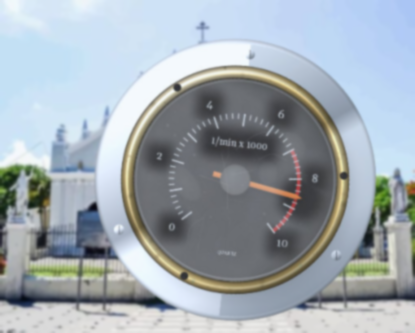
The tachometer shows 8600 (rpm)
